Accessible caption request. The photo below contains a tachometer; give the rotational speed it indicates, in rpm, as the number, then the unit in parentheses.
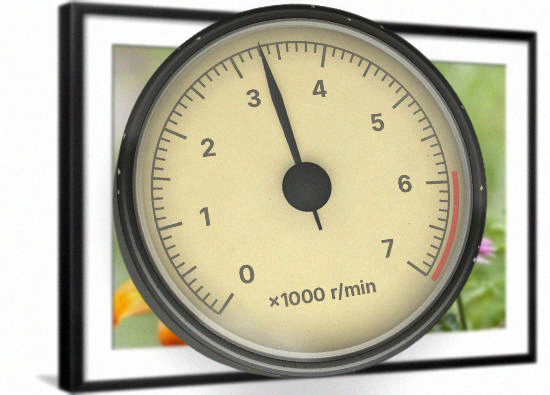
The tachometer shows 3300 (rpm)
